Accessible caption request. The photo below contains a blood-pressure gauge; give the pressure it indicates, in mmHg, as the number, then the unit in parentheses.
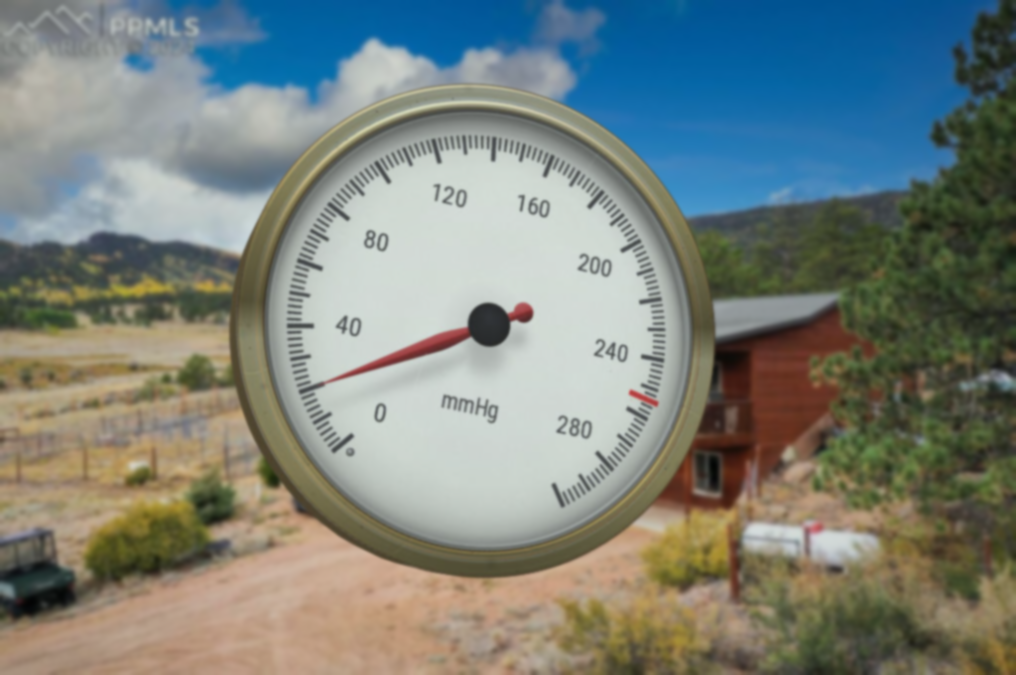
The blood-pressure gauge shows 20 (mmHg)
